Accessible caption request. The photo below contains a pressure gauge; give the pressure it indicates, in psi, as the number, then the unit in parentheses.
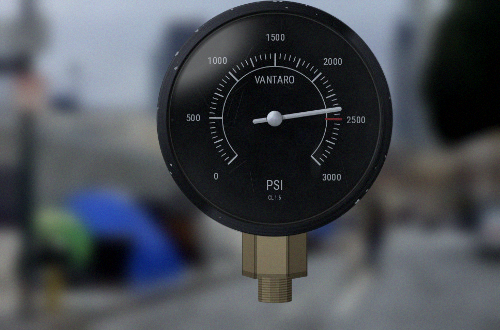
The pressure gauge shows 2400 (psi)
